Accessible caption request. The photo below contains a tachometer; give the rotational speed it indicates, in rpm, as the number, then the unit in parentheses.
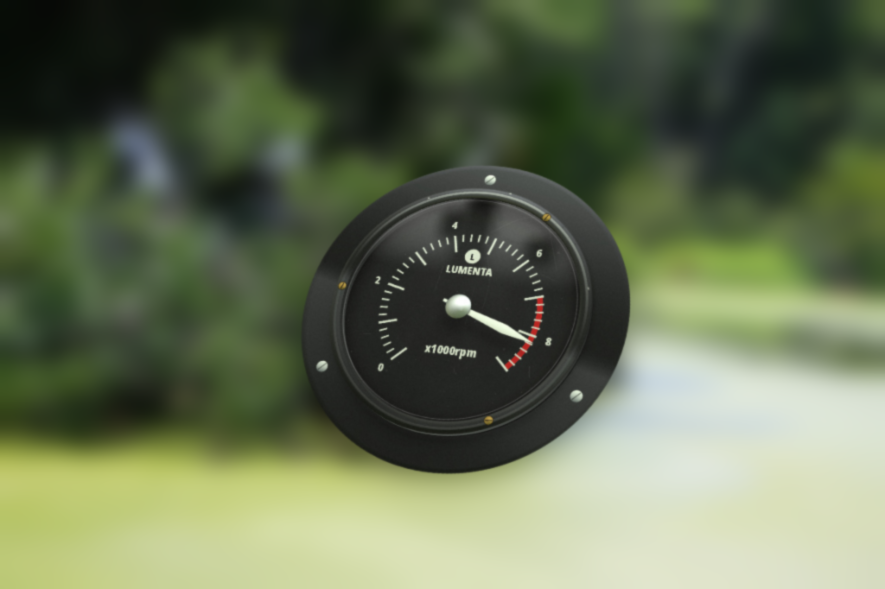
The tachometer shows 8200 (rpm)
